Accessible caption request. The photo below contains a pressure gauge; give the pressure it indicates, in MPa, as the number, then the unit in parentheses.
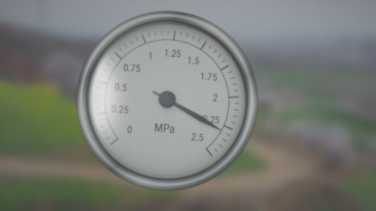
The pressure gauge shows 2.3 (MPa)
